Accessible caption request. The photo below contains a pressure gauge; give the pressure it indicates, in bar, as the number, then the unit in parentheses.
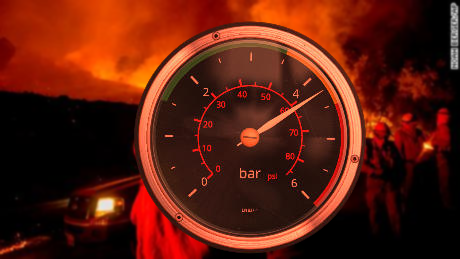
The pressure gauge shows 4.25 (bar)
